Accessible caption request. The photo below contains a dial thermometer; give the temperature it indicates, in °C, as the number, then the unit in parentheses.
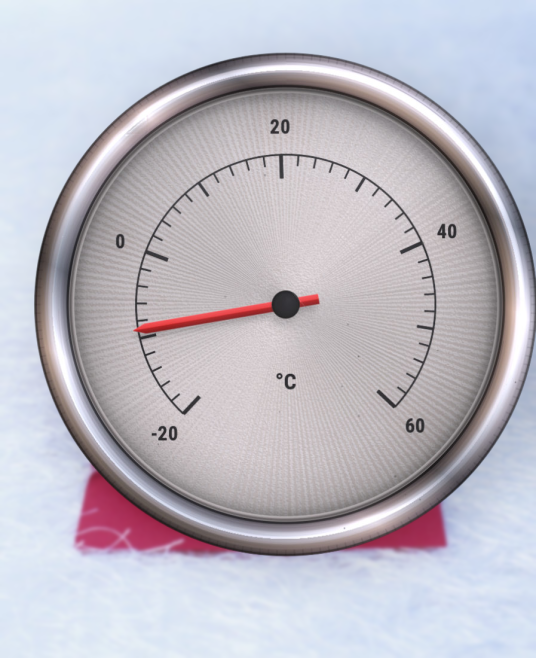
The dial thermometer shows -9 (°C)
